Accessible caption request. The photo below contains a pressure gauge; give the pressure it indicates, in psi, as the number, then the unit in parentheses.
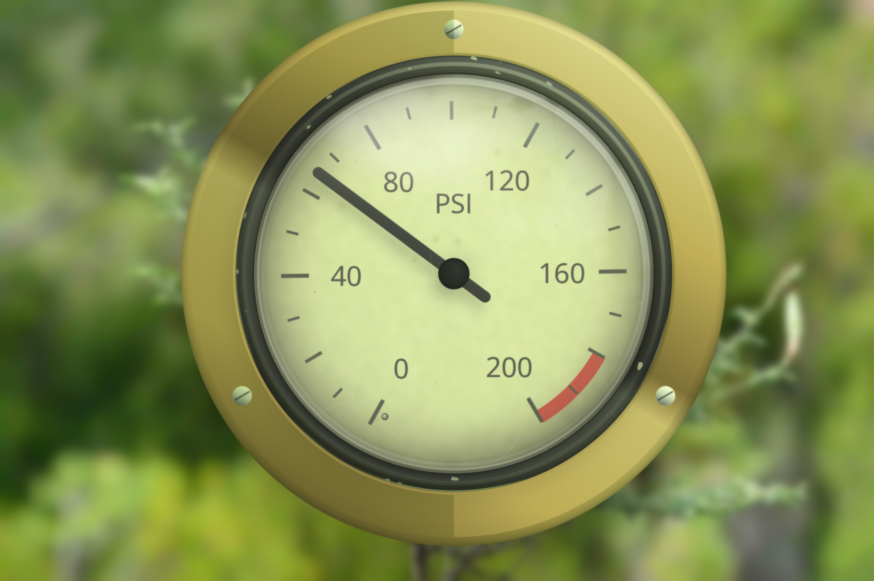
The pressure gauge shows 65 (psi)
